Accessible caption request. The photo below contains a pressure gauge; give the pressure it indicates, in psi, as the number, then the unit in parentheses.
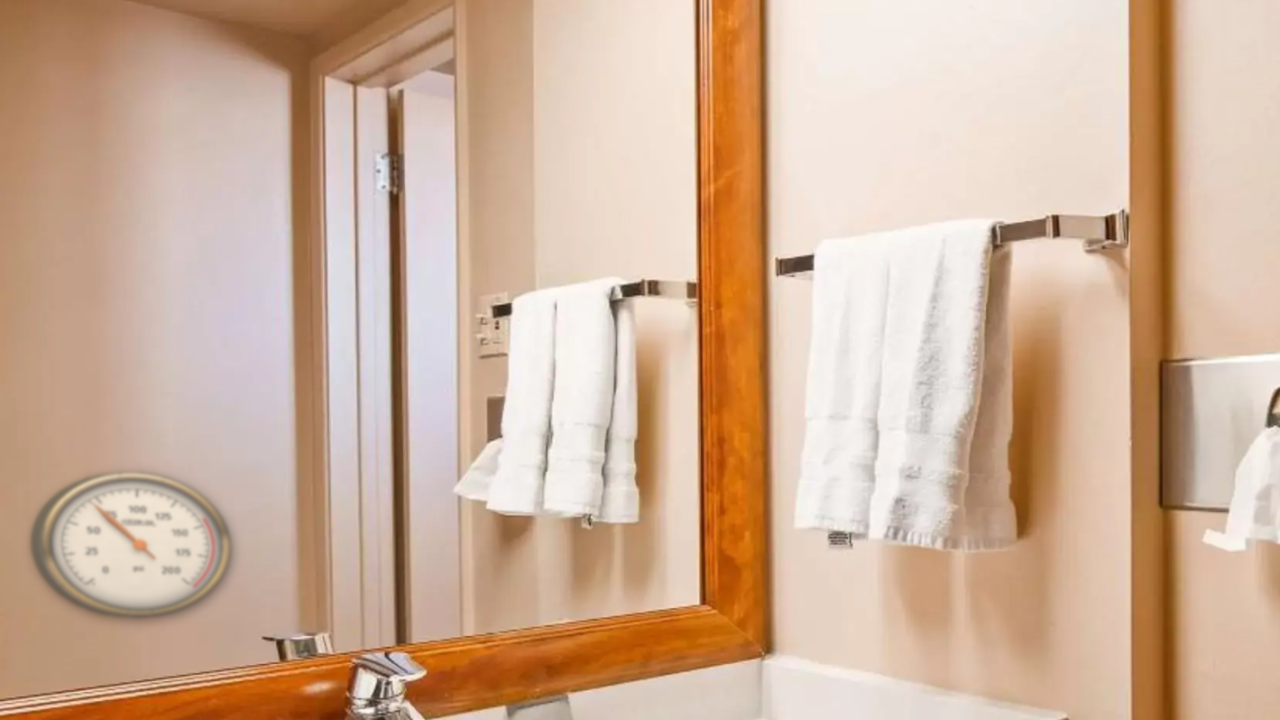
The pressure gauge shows 70 (psi)
